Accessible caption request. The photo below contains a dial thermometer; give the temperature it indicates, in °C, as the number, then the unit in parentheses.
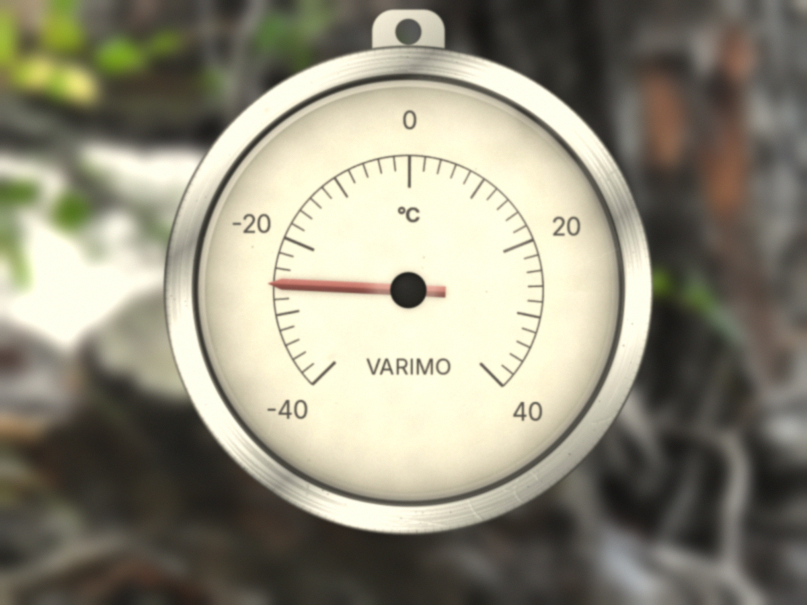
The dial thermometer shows -26 (°C)
